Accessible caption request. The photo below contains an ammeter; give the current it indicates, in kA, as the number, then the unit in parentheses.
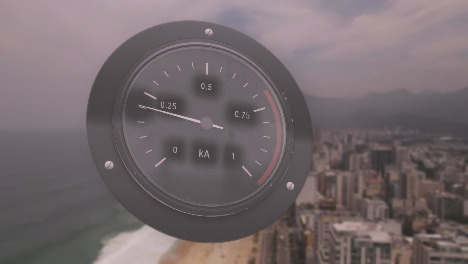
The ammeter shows 0.2 (kA)
